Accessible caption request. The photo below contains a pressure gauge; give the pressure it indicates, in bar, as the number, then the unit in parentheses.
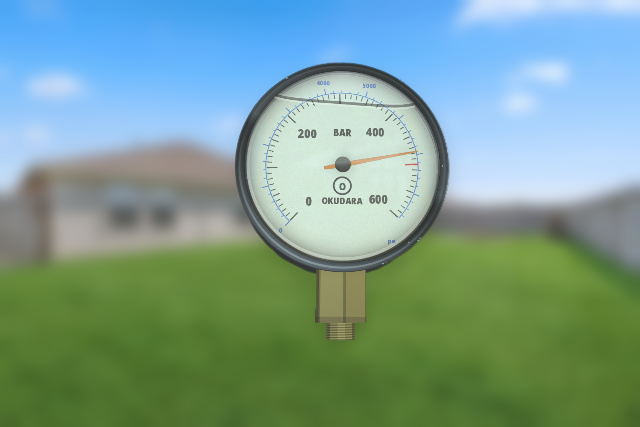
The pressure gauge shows 480 (bar)
